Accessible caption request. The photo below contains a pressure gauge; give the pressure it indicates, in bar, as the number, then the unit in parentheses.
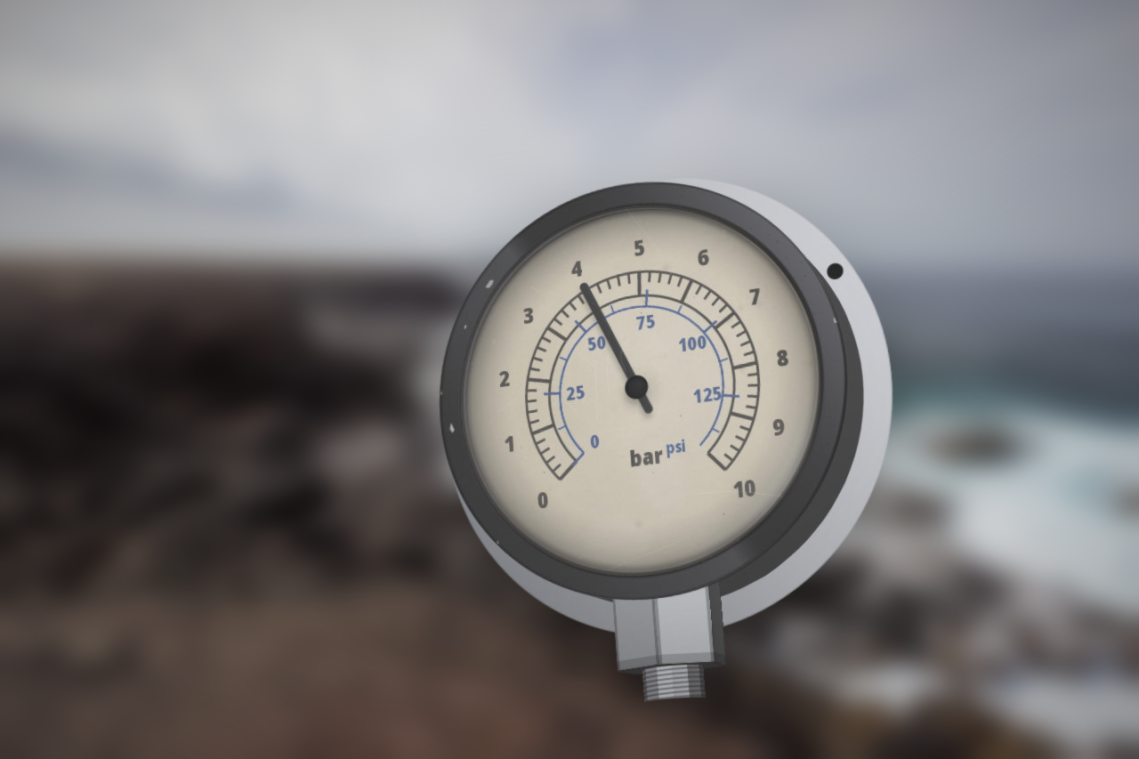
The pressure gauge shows 4 (bar)
